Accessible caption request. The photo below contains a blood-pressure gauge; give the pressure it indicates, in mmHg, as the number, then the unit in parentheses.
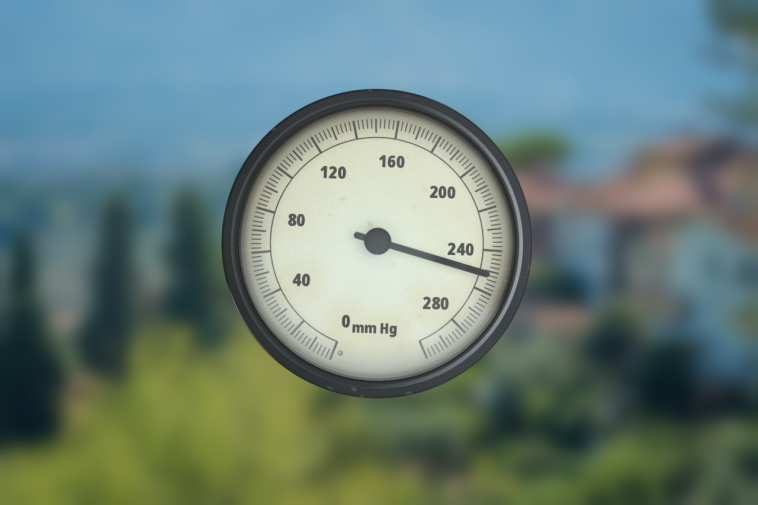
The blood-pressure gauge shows 252 (mmHg)
